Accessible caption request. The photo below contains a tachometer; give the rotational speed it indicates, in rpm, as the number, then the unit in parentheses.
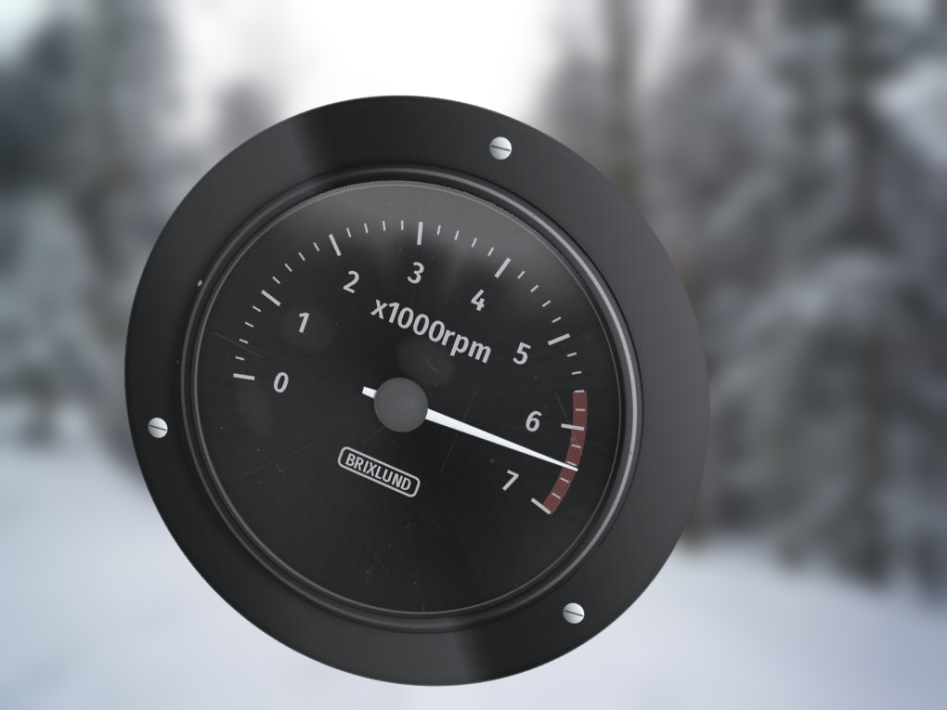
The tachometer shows 6400 (rpm)
